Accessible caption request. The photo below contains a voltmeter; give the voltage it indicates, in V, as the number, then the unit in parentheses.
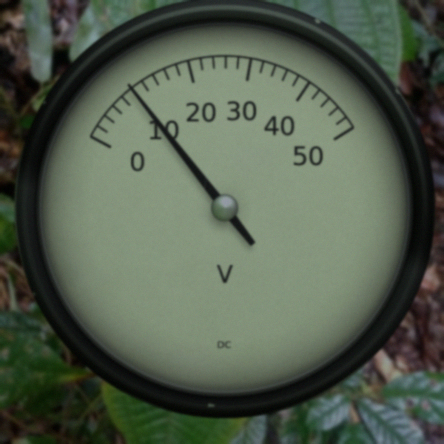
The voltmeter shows 10 (V)
